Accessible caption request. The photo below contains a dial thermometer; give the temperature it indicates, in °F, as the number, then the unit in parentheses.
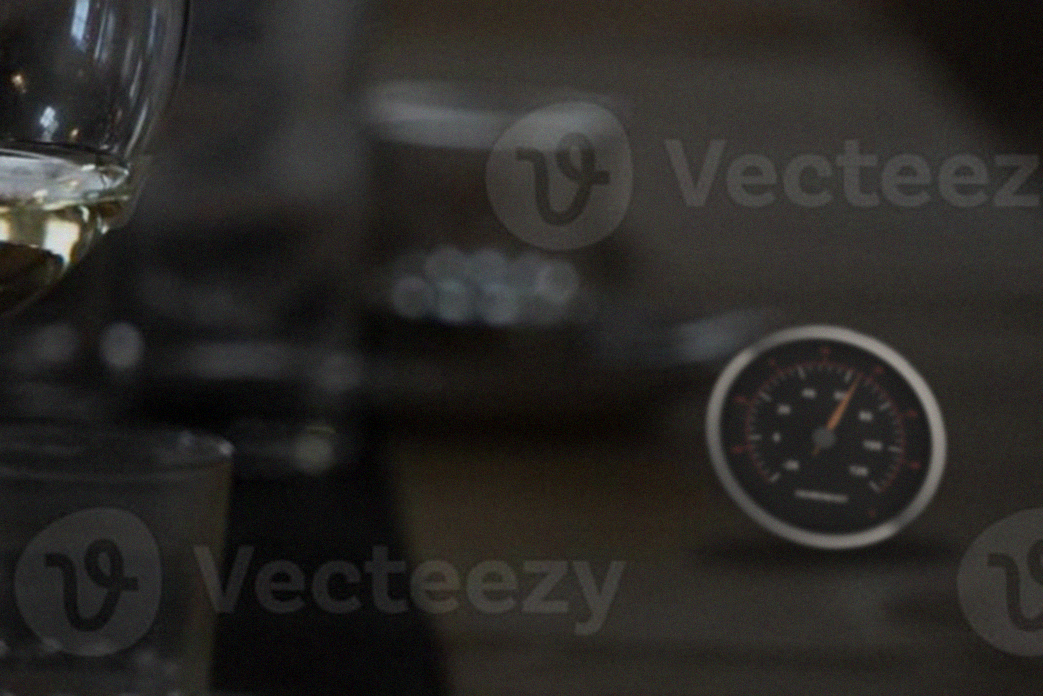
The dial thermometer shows 64 (°F)
